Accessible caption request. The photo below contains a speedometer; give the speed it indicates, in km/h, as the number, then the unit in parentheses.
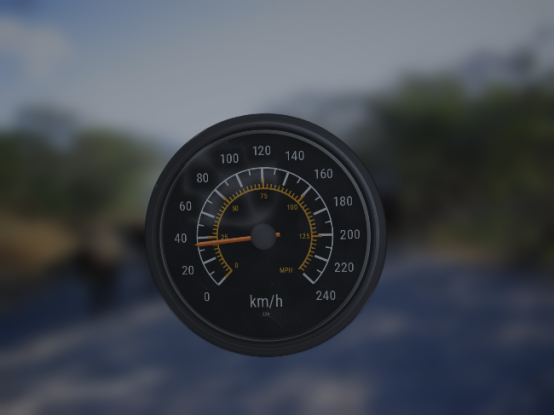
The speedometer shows 35 (km/h)
